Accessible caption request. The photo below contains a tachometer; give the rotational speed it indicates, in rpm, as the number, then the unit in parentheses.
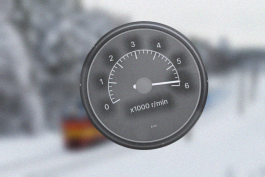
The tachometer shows 5800 (rpm)
